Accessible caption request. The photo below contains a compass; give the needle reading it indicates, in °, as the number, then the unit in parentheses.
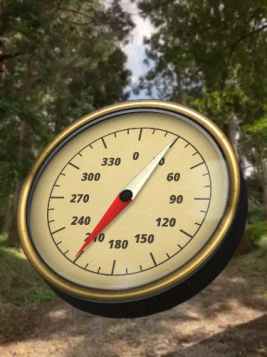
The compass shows 210 (°)
